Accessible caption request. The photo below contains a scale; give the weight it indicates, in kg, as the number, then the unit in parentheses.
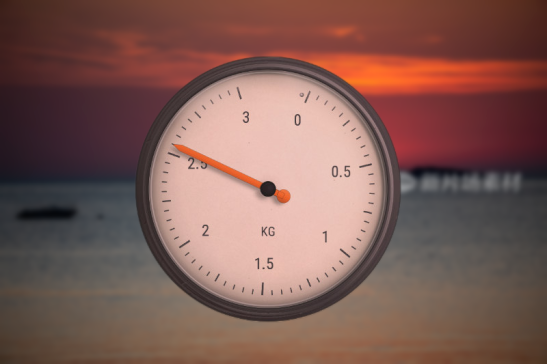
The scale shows 2.55 (kg)
